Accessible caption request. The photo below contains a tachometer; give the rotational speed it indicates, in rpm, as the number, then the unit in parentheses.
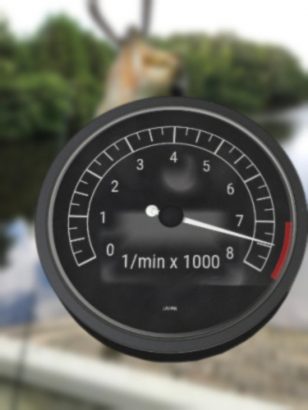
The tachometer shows 7500 (rpm)
